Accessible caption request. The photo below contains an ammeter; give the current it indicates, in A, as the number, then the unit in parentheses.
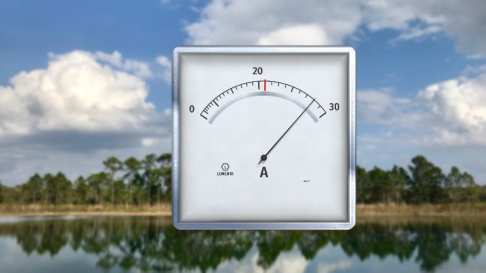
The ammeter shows 28 (A)
